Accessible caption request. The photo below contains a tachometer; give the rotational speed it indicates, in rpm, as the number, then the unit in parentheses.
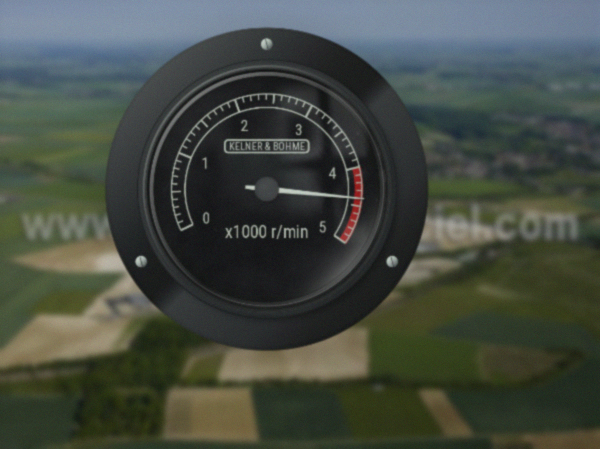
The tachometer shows 4400 (rpm)
